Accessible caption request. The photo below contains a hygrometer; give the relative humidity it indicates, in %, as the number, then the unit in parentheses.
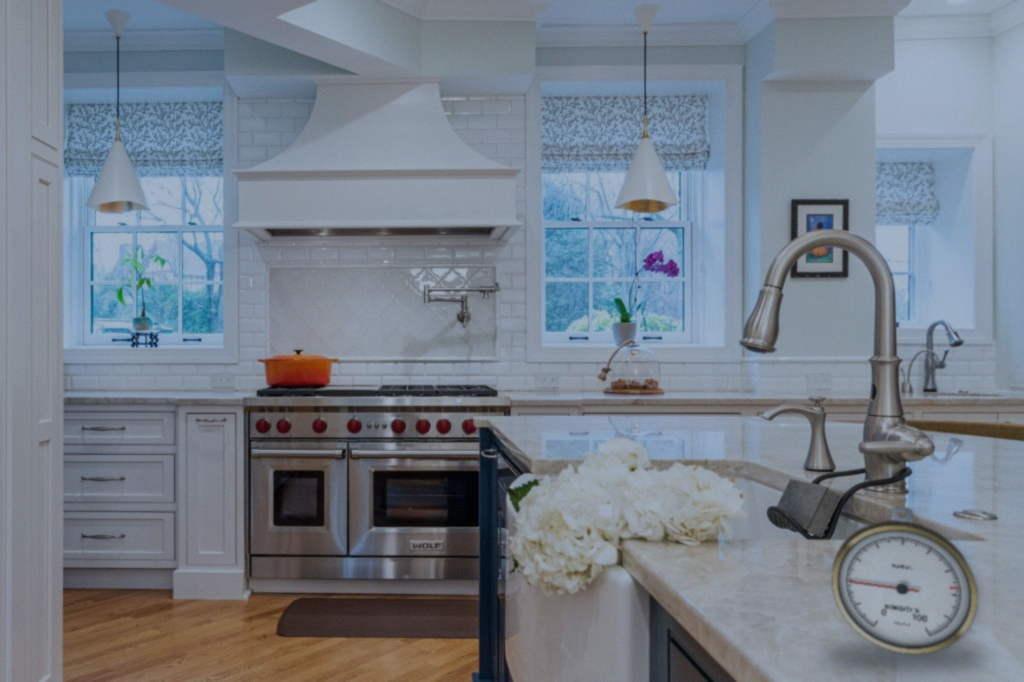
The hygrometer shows 20 (%)
